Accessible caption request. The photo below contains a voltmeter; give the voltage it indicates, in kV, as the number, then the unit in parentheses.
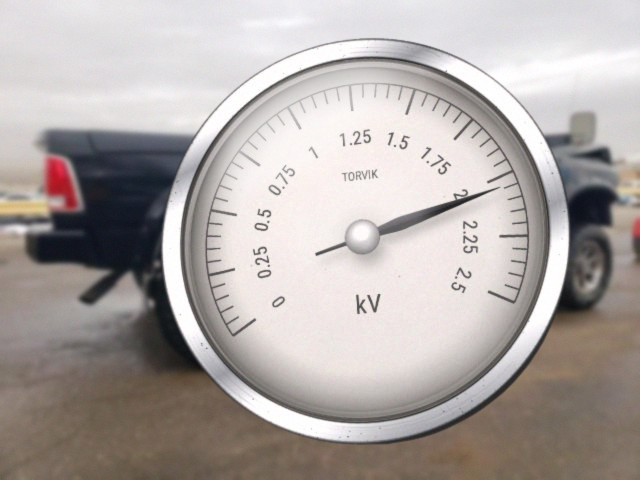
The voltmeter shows 2.05 (kV)
